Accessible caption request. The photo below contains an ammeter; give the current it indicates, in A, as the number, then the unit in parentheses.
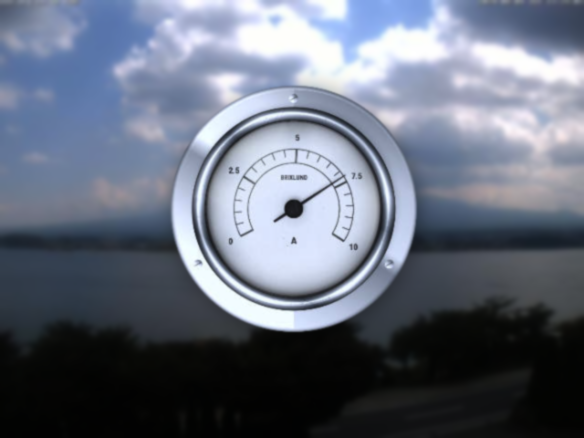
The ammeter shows 7.25 (A)
